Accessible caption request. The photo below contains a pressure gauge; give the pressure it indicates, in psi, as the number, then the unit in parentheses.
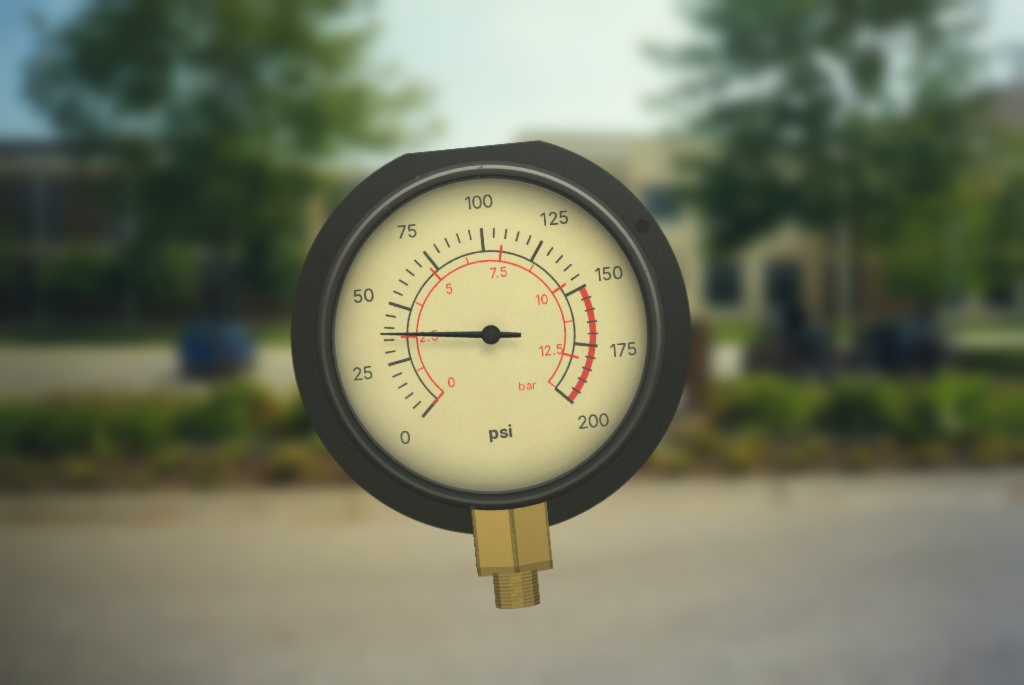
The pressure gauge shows 37.5 (psi)
